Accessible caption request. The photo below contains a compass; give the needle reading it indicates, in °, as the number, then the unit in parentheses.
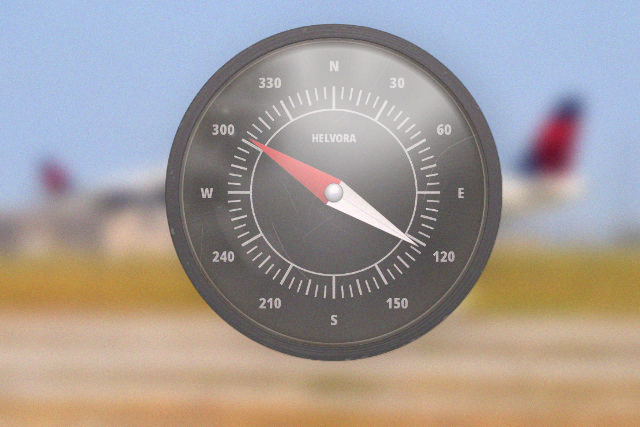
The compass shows 302.5 (°)
